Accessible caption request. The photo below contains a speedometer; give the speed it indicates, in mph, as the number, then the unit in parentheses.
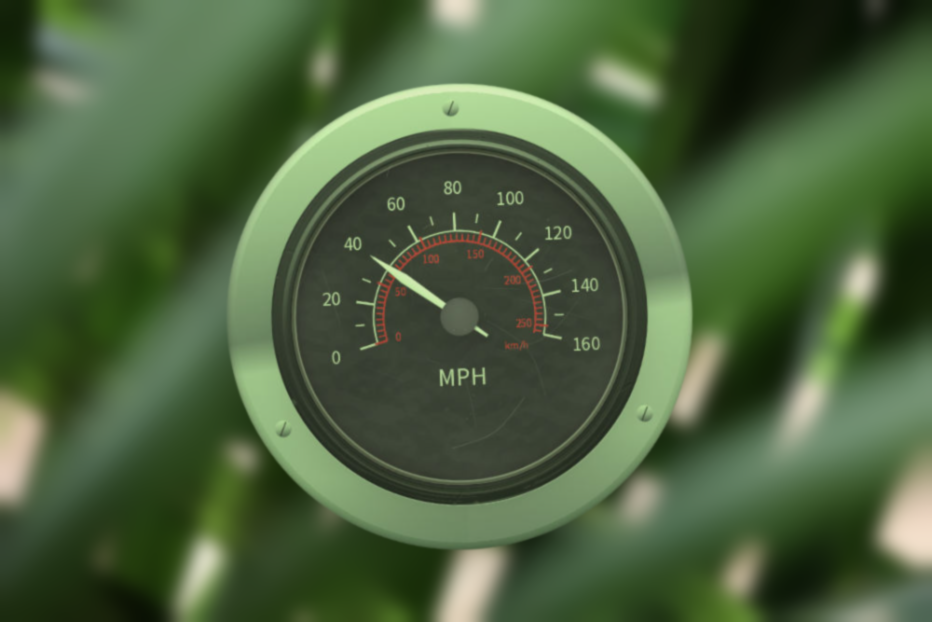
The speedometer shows 40 (mph)
